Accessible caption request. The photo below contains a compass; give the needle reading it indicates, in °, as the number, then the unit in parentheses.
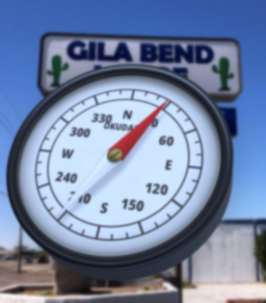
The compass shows 30 (°)
